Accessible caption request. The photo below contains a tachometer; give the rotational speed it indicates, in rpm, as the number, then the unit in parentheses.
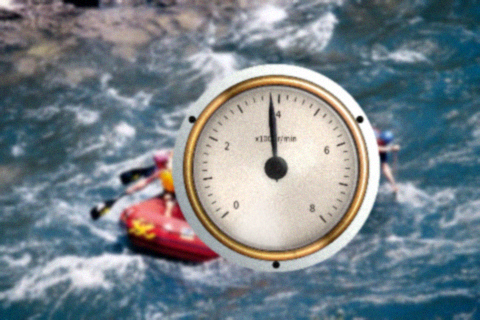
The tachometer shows 3800 (rpm)
